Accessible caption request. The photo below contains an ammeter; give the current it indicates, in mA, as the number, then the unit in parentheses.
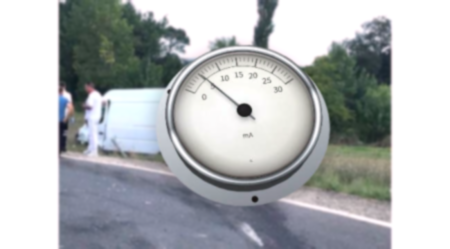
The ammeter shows 5 (mA)
